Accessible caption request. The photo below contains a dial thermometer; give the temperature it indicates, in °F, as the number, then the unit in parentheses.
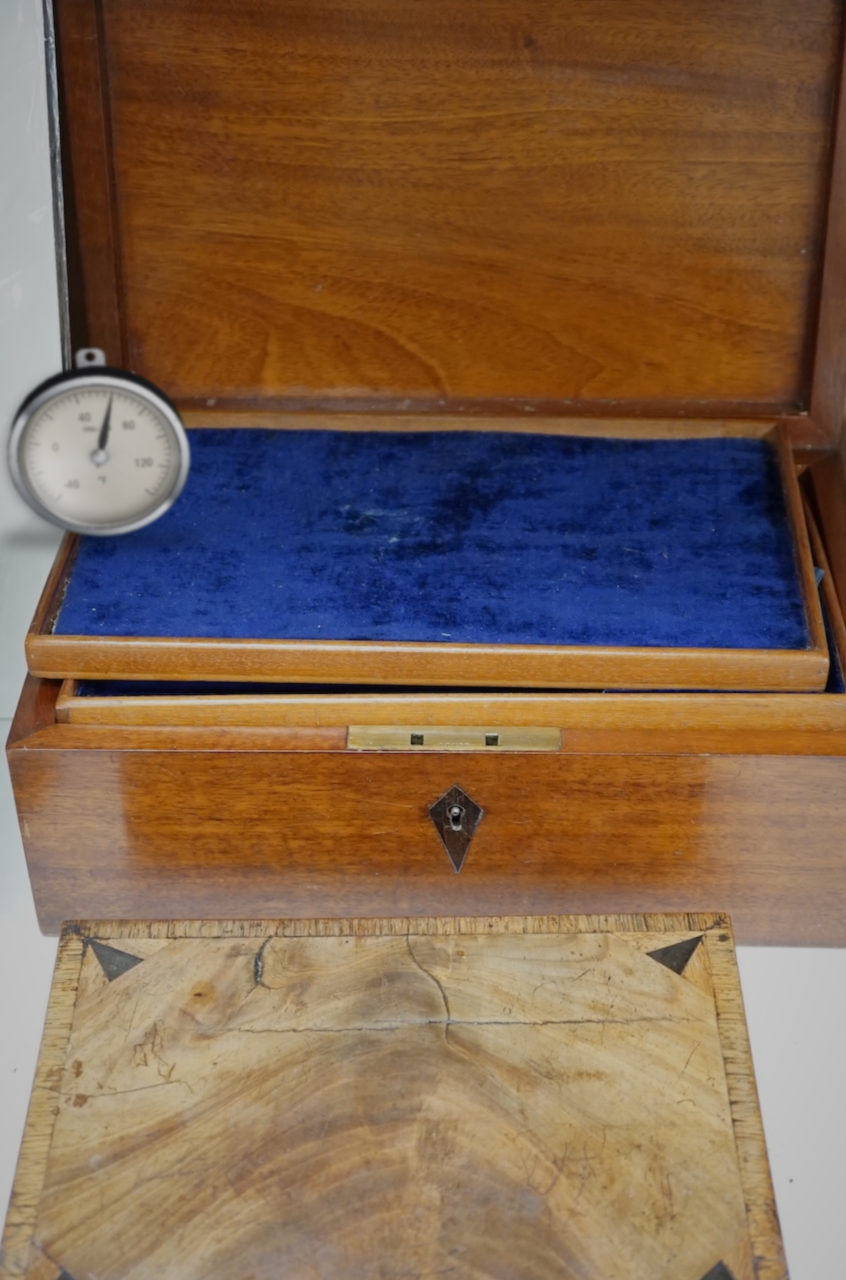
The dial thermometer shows 60 (°F)
